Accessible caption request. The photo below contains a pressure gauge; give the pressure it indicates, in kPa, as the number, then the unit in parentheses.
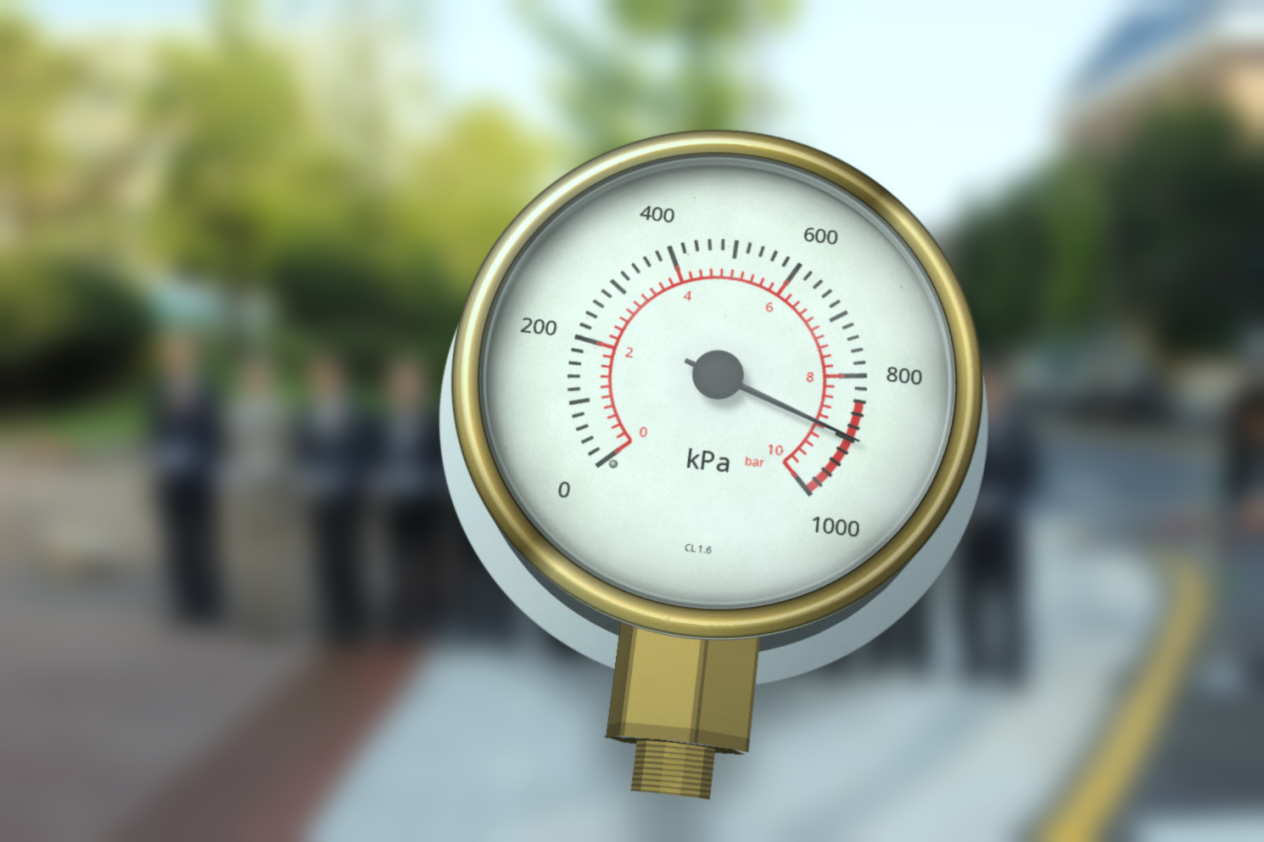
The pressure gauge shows 900 (kPa)
